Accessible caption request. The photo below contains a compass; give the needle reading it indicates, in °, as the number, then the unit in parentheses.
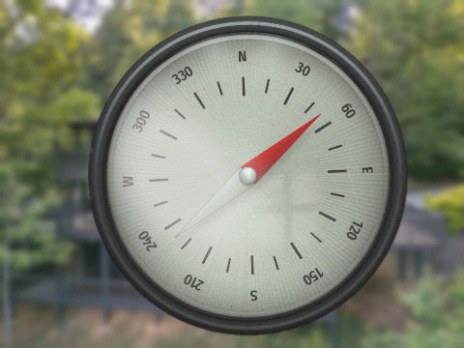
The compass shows 52.5 (°)
